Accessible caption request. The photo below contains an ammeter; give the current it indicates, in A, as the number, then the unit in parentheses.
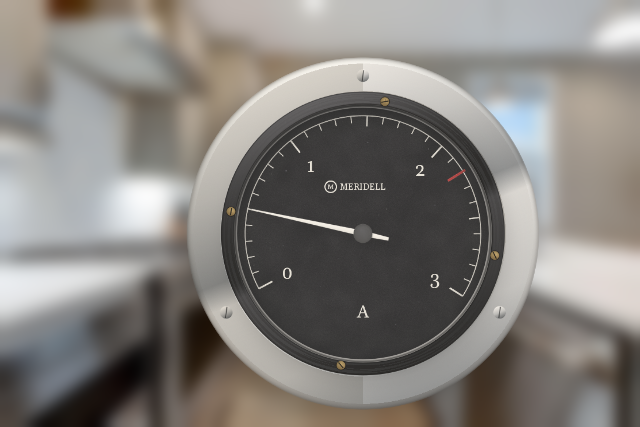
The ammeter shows 0.5 (A)
